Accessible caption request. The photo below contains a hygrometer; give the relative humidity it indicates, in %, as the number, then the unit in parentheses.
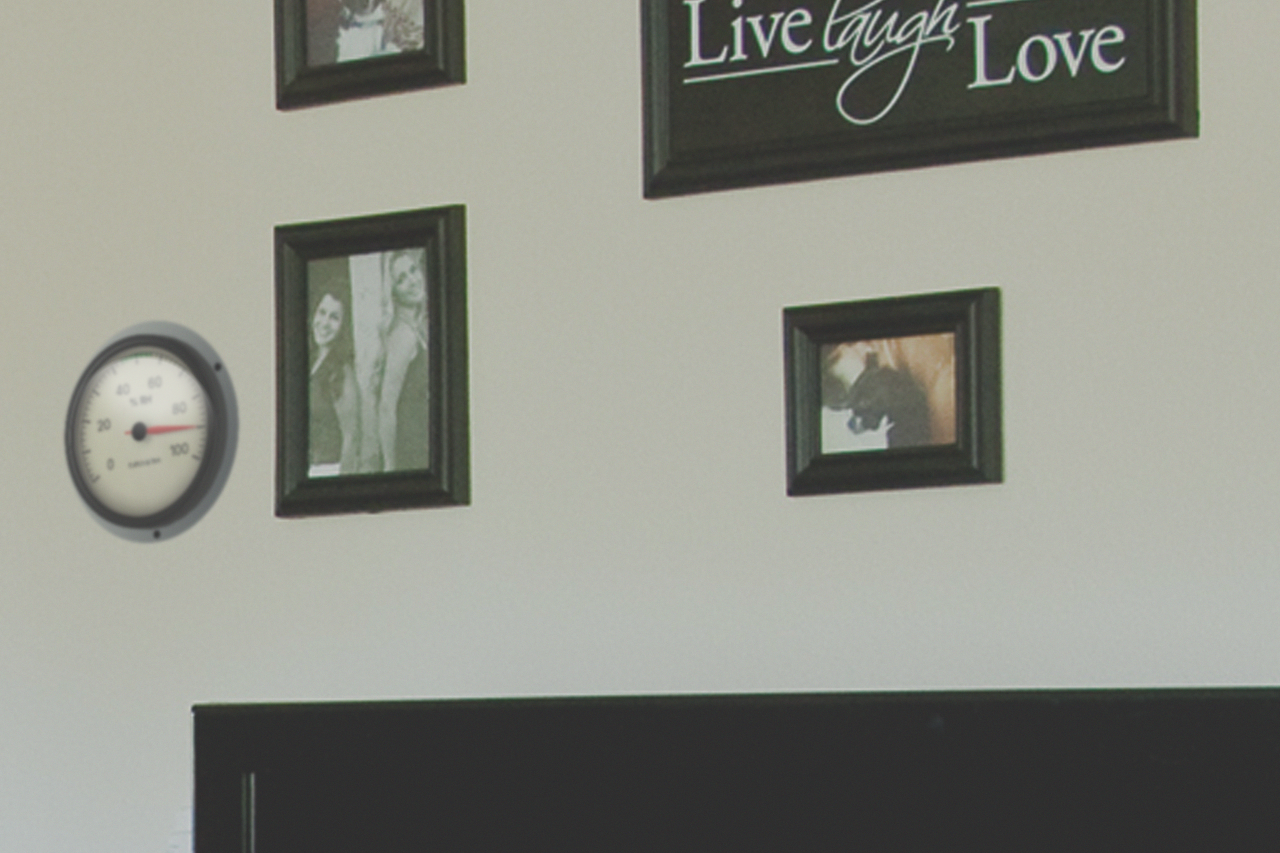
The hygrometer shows 90 (%)
